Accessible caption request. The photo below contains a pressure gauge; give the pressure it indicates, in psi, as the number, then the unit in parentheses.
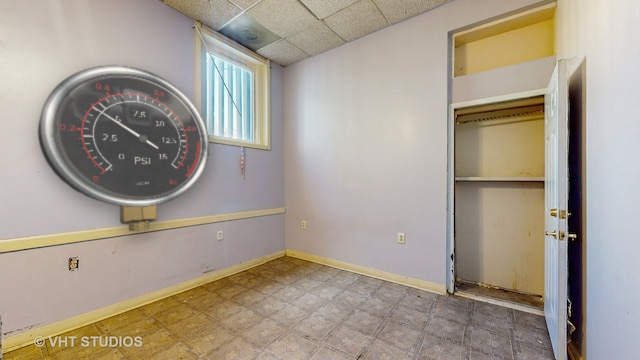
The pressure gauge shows 4.5 (psi)
